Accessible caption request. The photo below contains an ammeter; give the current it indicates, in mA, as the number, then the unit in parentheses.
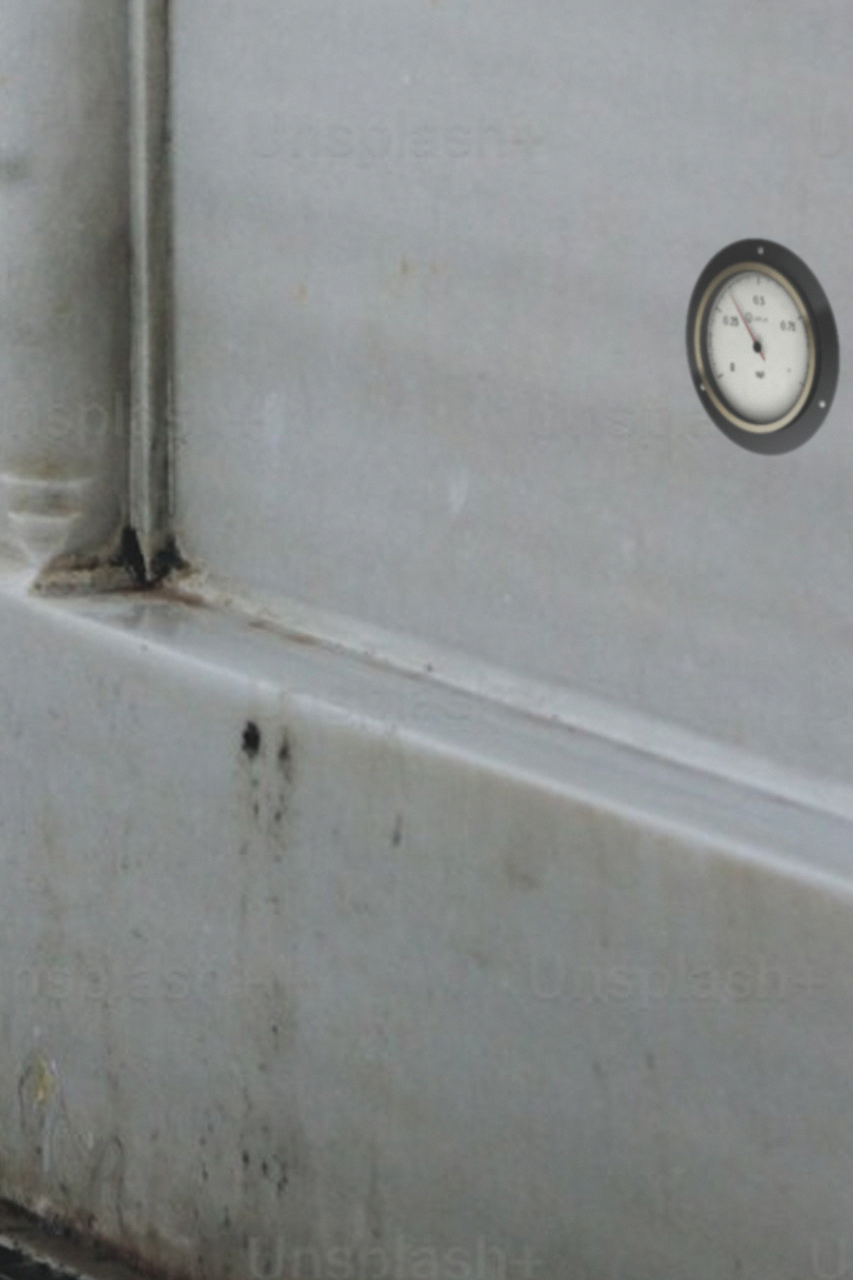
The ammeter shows 0.35 (mA)
